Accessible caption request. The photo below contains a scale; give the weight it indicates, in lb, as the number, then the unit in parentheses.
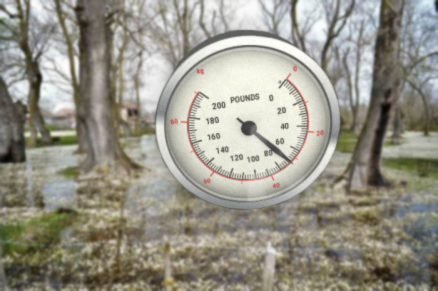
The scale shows 70 (lb)
